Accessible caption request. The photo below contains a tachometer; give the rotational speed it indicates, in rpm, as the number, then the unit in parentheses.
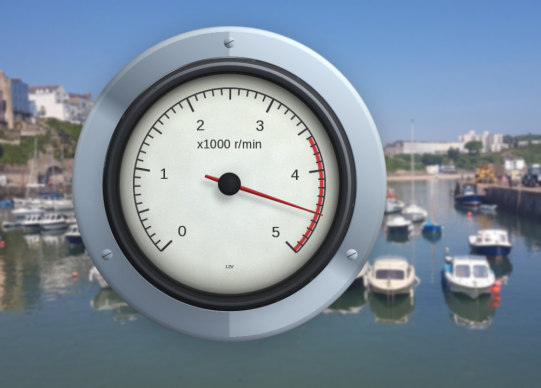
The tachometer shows 4500 (rpm)
